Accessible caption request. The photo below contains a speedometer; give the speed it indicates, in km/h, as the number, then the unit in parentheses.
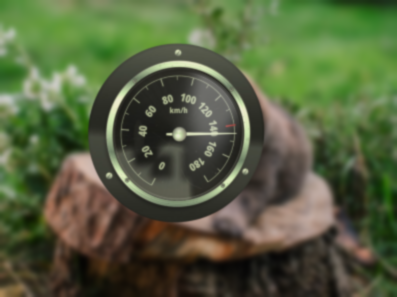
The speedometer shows 145 (km/h)
